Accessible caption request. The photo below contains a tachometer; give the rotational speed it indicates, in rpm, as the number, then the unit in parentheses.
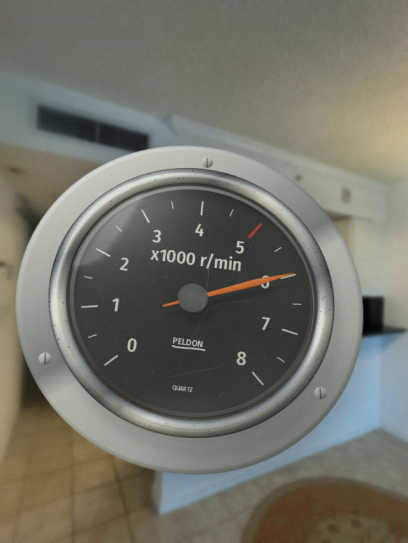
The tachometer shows 6000 (rpm)
